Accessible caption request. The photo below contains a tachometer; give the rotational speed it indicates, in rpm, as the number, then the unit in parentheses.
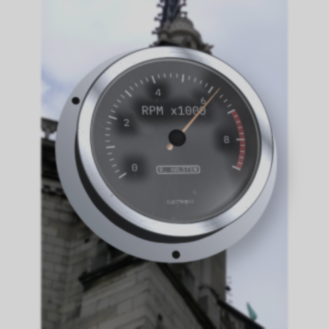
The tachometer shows 6200 (rpm)
